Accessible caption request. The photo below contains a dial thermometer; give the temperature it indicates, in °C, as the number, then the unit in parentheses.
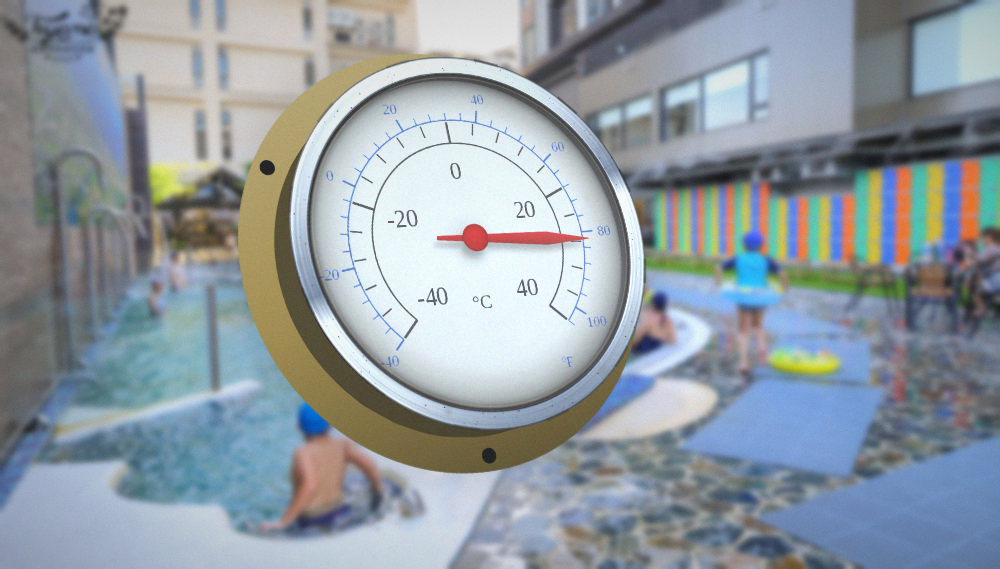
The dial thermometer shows 28 (°C)
